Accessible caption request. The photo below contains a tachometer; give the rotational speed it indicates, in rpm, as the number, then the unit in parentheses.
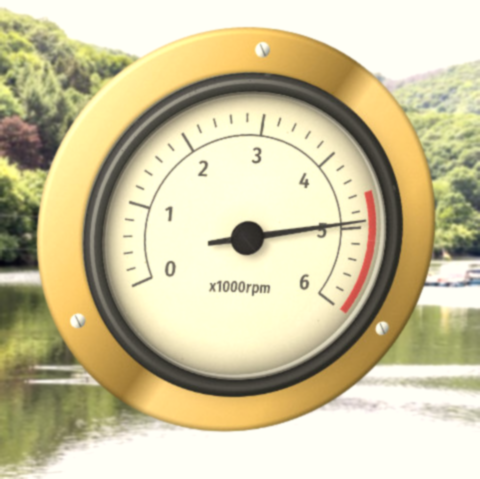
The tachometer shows 4900 (rpm)
